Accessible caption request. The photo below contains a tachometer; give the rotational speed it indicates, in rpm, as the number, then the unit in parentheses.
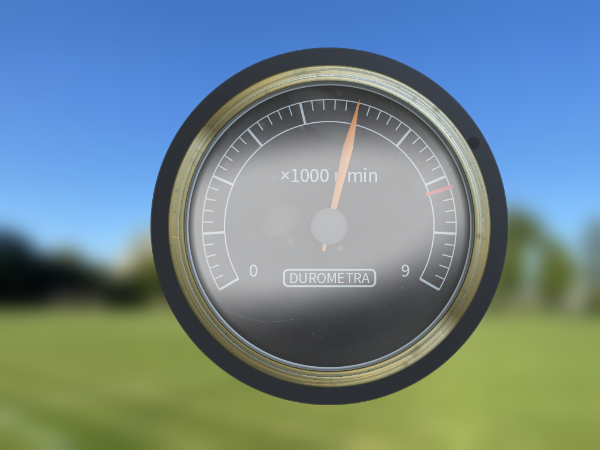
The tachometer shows 5000 (rpm)
